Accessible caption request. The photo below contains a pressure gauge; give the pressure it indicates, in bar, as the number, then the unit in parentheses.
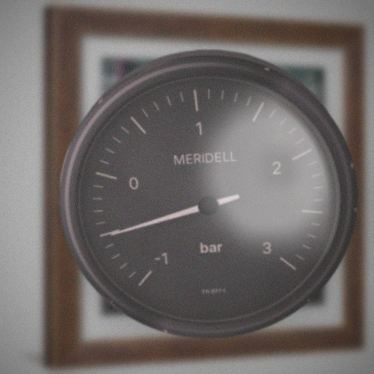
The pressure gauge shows -0.5 (bar)
